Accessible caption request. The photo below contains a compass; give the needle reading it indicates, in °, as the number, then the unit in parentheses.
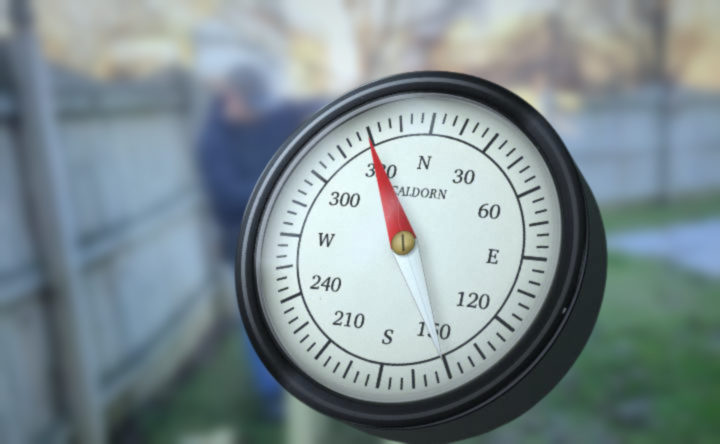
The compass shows 330 (°)
